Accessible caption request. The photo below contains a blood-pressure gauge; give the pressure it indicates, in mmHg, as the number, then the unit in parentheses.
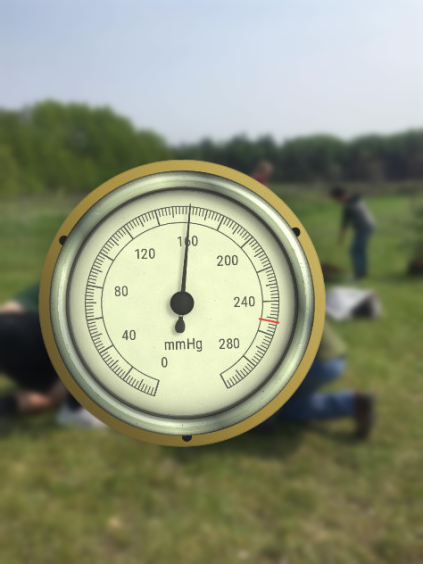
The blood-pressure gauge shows 160 (mmHg)
